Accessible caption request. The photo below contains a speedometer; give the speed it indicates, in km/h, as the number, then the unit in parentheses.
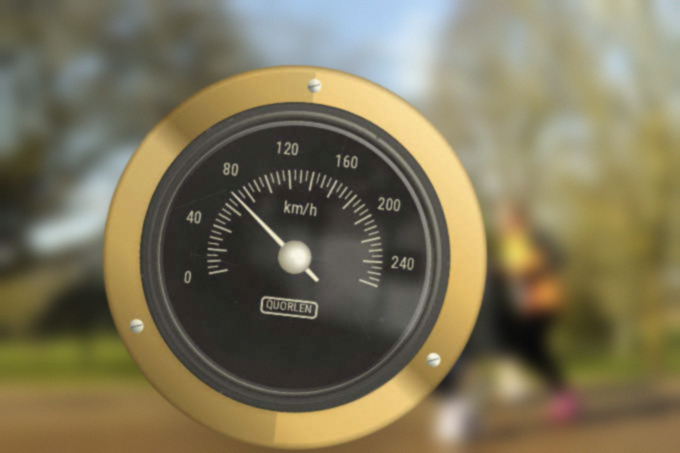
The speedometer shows 70 (km/h)
